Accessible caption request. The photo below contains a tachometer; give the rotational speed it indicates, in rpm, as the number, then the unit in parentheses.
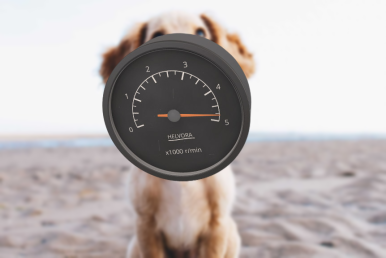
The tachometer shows 4750 (rpm)
